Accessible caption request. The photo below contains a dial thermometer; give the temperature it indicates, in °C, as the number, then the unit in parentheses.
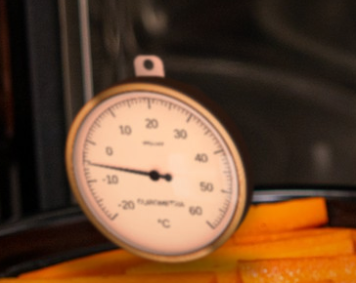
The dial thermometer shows -5 (°C)
